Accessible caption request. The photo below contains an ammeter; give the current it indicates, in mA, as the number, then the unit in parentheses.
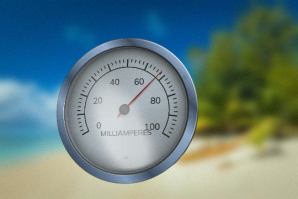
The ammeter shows 68 (mA)
